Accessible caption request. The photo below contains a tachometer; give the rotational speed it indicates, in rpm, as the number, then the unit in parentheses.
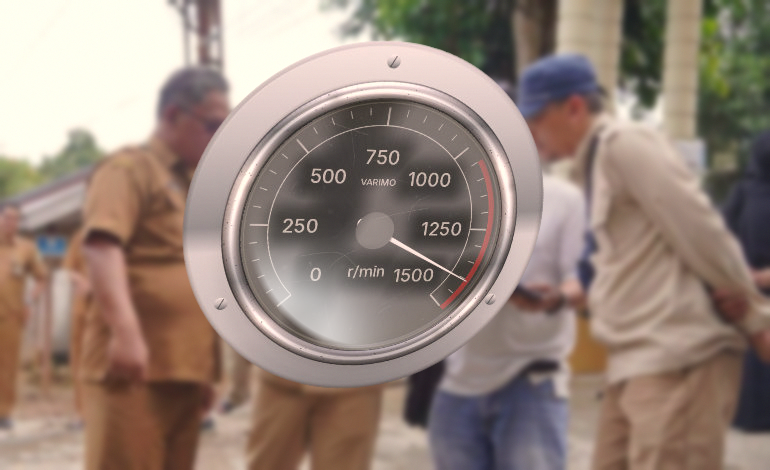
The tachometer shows 1400 (rpm)
